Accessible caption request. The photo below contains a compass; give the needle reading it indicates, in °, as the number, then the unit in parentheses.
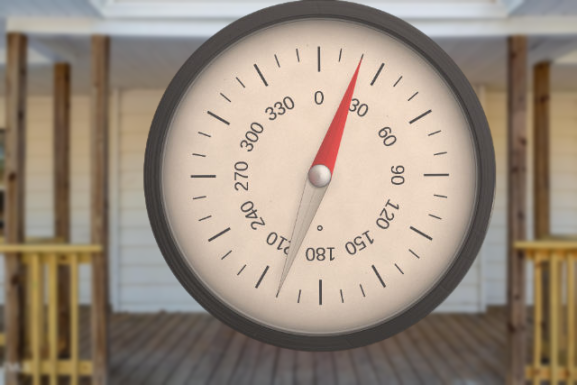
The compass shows 20 (°)
